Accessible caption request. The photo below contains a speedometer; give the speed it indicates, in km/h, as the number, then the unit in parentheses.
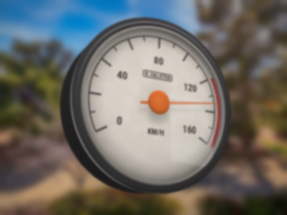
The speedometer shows 135 (km/h)
